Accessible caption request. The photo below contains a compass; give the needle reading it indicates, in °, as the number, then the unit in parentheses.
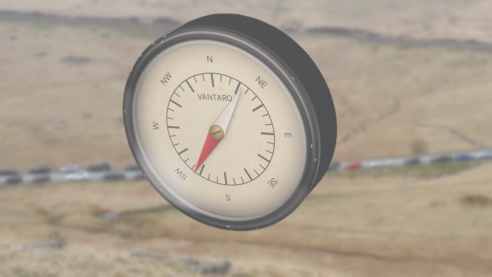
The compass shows 215 (°)
